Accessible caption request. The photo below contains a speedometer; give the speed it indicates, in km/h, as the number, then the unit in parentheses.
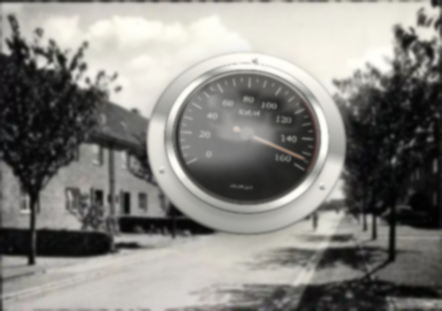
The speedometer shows 155 (km/h)
